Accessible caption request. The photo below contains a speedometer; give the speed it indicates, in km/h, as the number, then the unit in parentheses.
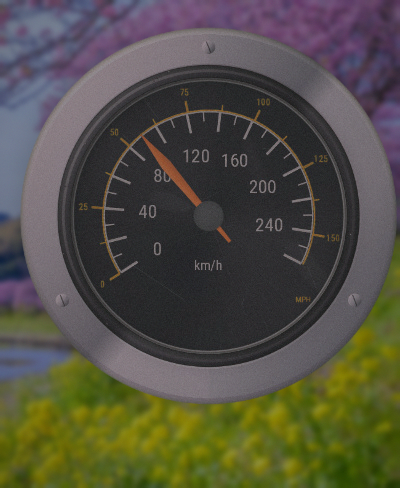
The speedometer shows 90 (km/h)
